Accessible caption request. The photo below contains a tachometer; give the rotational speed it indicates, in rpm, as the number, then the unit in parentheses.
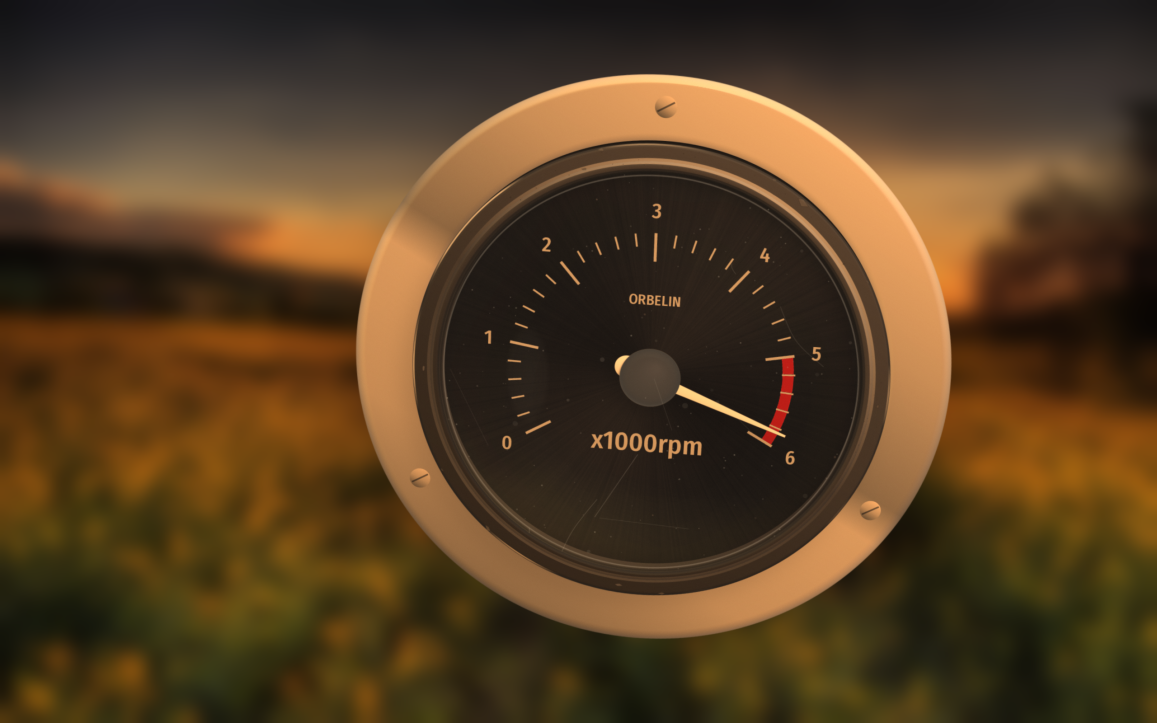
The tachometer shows 5800 (rpm)
